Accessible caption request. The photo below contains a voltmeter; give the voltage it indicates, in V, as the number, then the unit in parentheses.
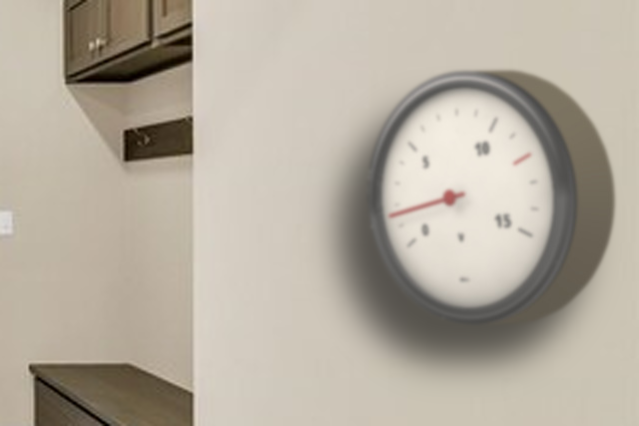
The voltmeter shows 1.5 (V)
